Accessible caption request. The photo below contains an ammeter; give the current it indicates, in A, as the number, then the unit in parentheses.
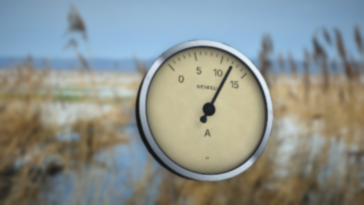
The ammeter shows 12 (A)
